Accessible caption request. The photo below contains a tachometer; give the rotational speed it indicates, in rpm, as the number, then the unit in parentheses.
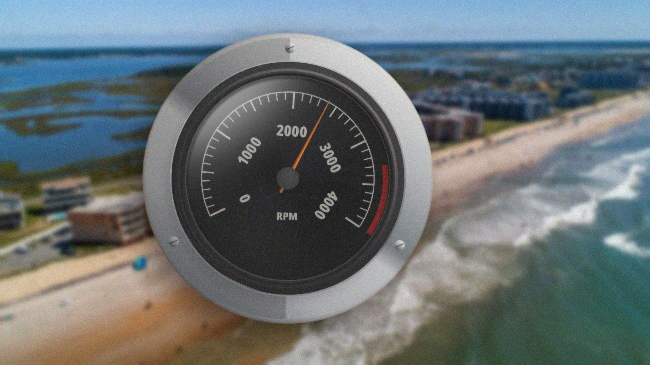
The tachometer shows 2400 (rpm)
